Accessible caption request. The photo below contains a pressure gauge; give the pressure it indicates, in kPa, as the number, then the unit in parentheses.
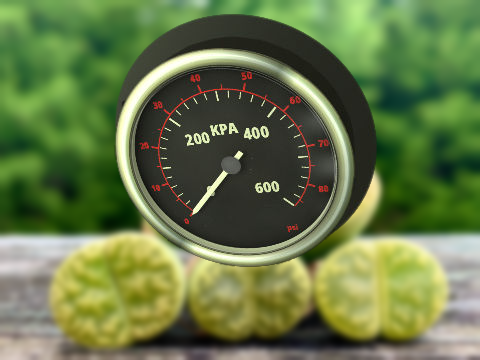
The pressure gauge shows 0 (kPa)
